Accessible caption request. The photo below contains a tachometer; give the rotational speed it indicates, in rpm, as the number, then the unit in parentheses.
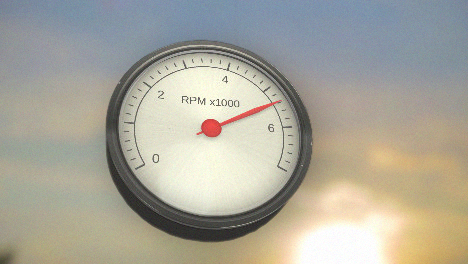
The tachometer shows 5400 (rpm)
